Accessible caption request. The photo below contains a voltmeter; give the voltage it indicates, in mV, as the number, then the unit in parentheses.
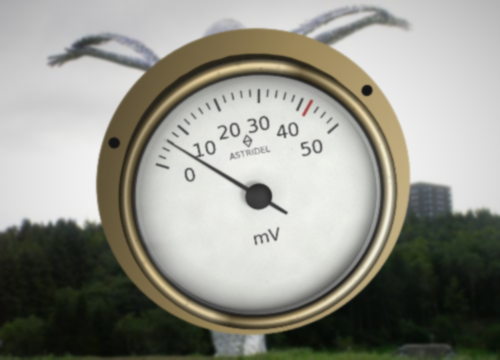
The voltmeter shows 6 (mV)
